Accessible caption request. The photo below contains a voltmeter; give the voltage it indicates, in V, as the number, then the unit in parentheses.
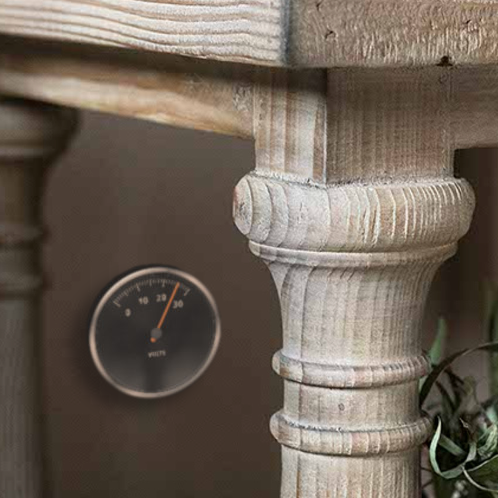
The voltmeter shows 25 (V)
